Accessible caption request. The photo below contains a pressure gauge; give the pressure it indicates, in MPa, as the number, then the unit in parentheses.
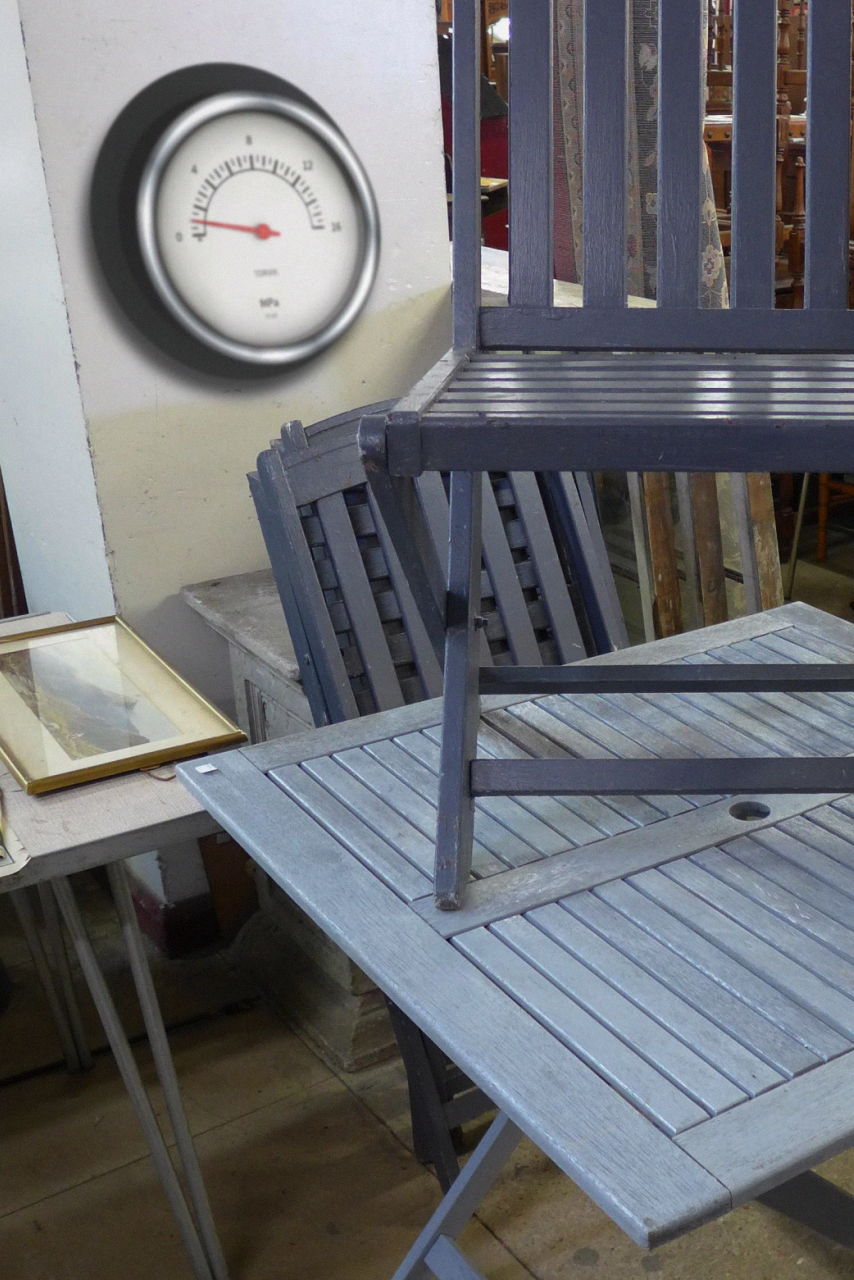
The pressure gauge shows 1 (MPa)
